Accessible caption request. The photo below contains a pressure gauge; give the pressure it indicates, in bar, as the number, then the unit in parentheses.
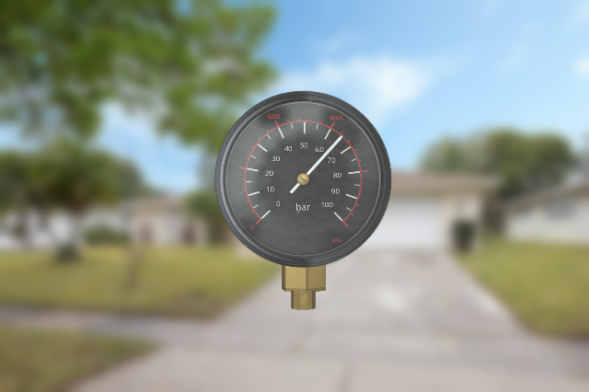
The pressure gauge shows 65 (bar)
